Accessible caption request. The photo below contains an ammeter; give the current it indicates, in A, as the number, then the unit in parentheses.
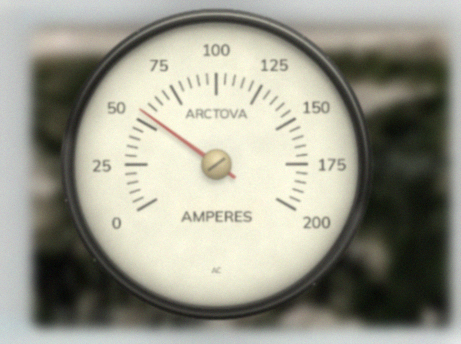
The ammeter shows 55 (A)
